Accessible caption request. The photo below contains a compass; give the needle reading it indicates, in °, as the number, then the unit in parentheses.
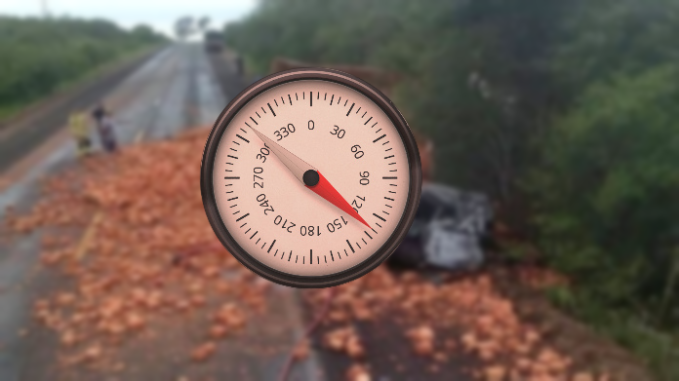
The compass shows 130 (°)
